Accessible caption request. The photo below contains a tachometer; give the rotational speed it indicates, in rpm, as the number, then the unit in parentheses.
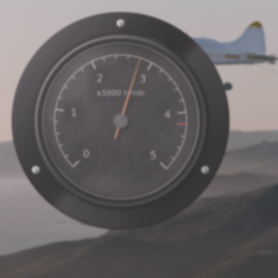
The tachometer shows 2800 (rpm)
